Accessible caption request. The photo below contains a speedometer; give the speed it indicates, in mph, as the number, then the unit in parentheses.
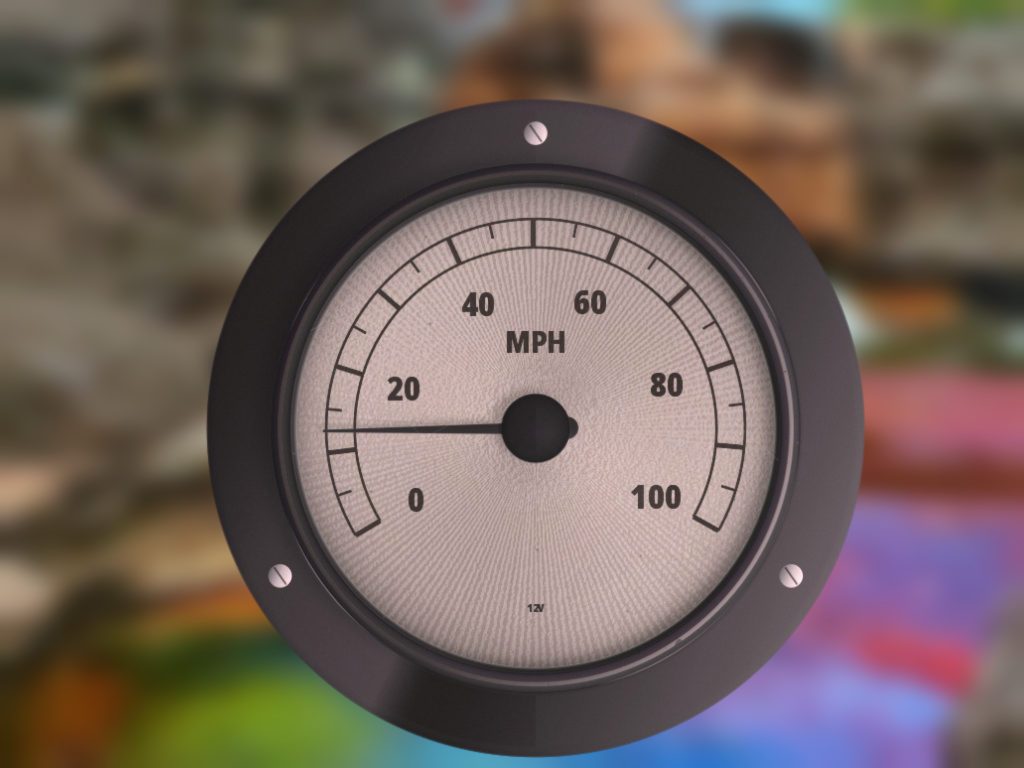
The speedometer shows 12.5 (mph)
